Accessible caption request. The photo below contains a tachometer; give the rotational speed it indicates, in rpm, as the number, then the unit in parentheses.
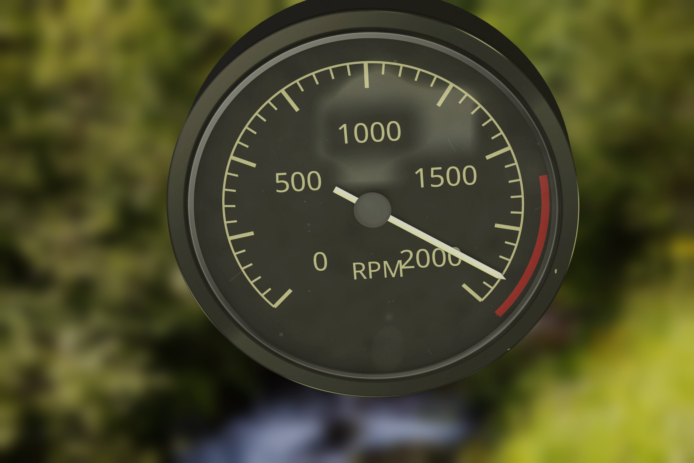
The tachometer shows 1900 (rpm)
